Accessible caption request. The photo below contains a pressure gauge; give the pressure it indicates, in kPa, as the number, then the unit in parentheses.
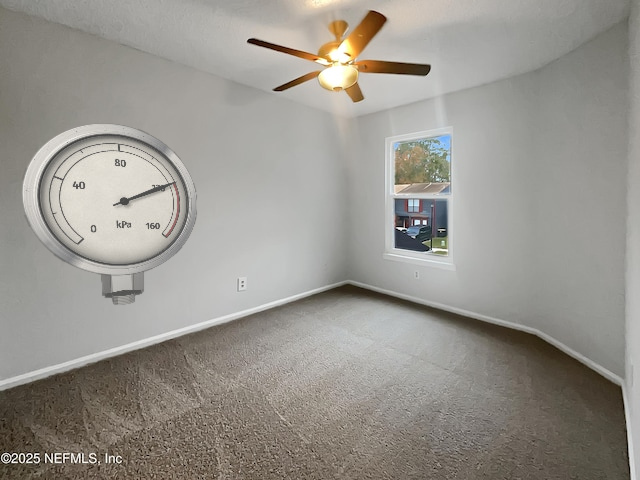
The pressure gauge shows 120 (kPa)
